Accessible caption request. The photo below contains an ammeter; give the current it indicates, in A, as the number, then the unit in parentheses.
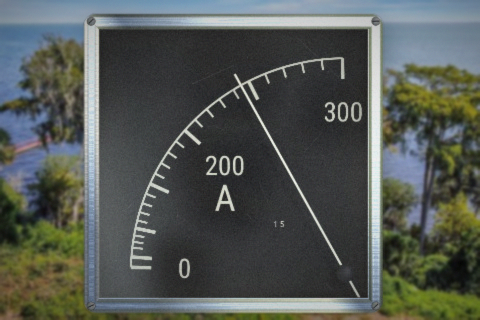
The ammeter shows 245 (A)
